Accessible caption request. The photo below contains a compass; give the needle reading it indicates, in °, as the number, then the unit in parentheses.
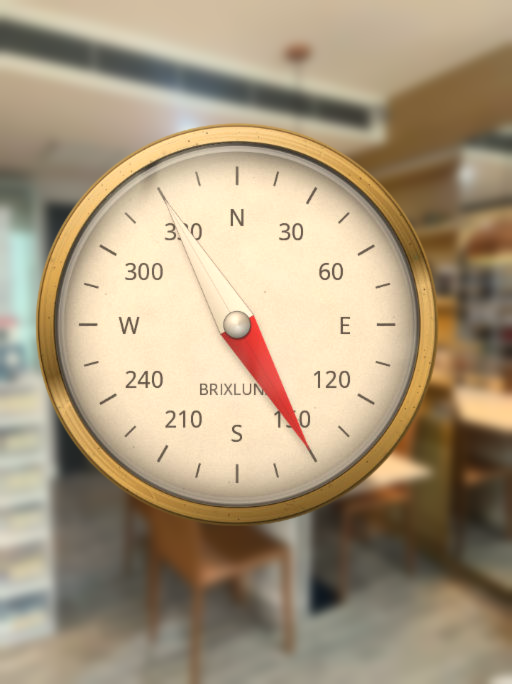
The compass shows 150 (°)
